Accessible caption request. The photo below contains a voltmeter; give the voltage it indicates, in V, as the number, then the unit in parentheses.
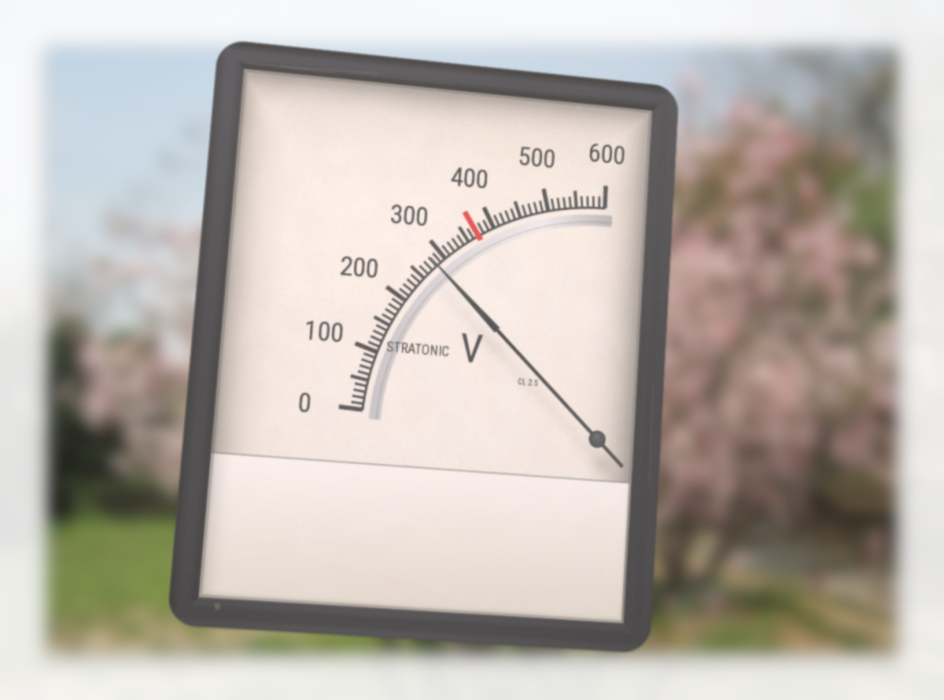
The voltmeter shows 280 (V)
